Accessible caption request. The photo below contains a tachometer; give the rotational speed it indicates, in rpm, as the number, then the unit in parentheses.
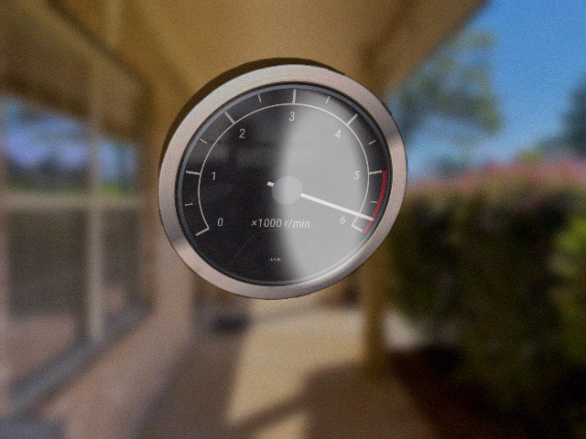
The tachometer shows 5750 (rpm)
